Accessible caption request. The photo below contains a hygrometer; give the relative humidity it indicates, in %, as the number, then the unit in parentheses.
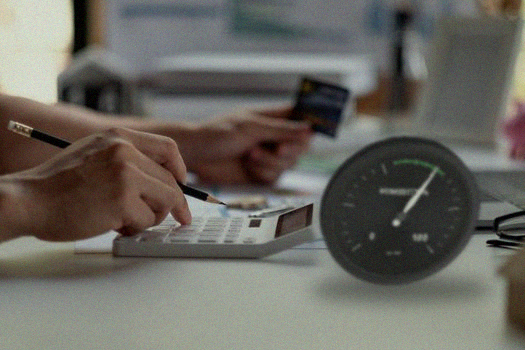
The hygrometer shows 60 (%)
